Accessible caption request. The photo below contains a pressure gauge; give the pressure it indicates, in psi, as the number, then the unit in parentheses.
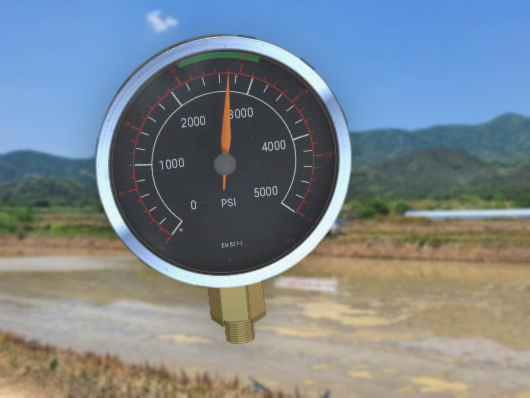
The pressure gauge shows 2700 (psi)
